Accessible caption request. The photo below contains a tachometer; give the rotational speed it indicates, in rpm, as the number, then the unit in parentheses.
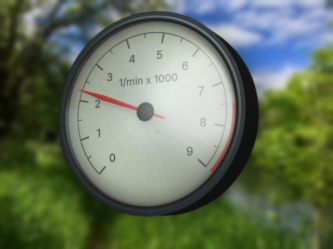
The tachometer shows 2250 (rpm)
